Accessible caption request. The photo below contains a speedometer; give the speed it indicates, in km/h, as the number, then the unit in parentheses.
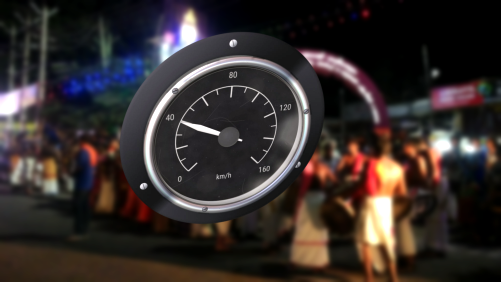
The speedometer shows 40 (km/h)
